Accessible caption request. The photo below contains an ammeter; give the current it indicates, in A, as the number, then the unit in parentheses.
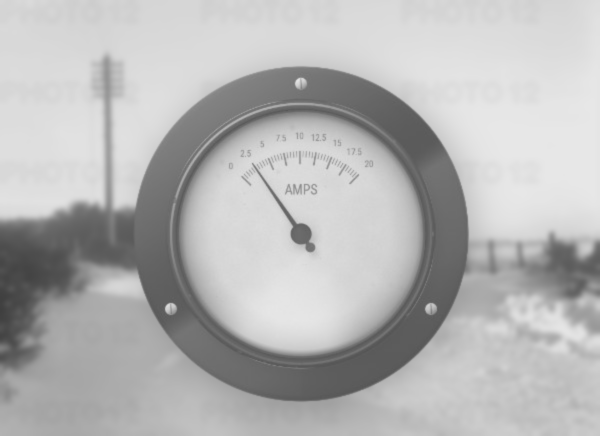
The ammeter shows 2.5 (A)
